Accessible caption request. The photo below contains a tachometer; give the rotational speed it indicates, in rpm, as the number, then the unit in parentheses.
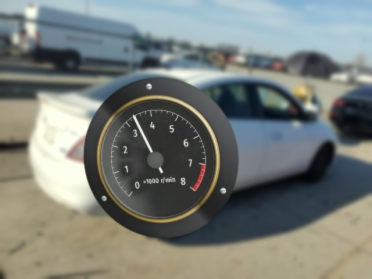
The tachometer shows 3400 (rpm)
